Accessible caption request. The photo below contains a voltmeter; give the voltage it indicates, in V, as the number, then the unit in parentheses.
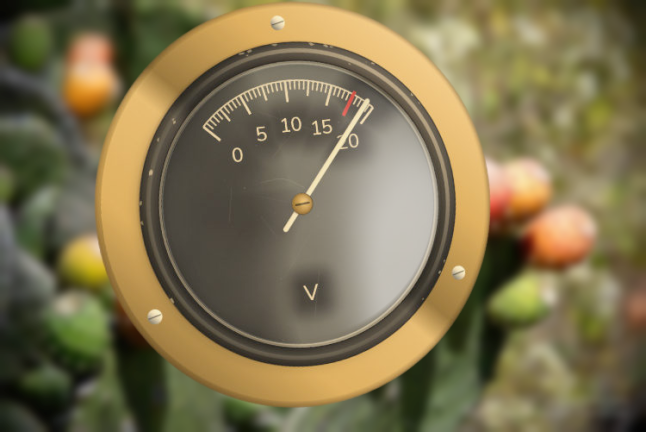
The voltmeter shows 19 (V)
